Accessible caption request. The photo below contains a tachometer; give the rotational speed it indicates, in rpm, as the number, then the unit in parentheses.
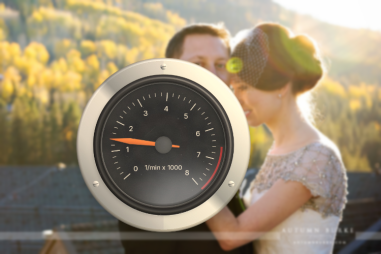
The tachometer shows 1400 (rpm)
